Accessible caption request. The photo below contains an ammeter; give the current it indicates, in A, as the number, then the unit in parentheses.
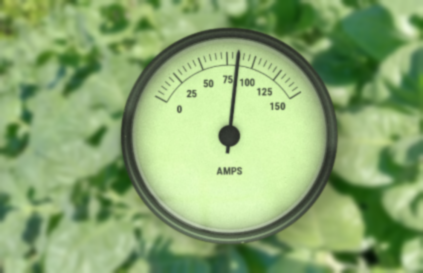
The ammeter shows 85 (A)
